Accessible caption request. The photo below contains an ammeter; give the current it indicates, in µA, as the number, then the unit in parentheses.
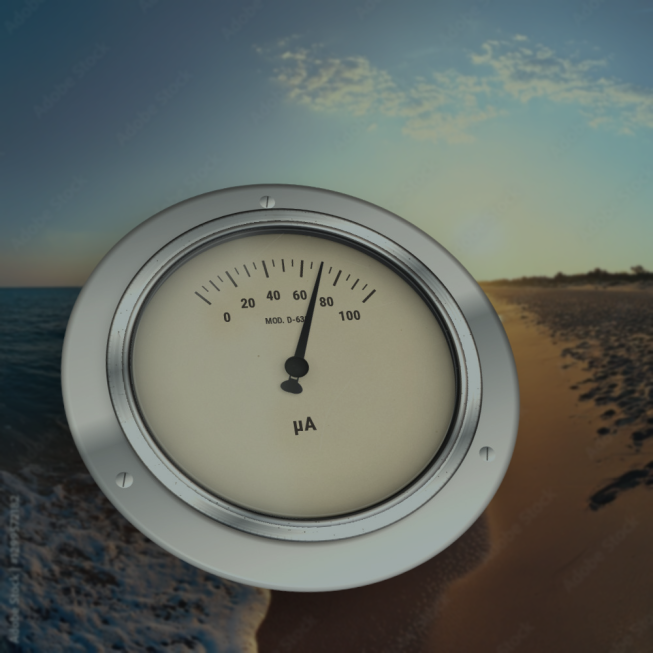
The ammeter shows 70 (µA)
